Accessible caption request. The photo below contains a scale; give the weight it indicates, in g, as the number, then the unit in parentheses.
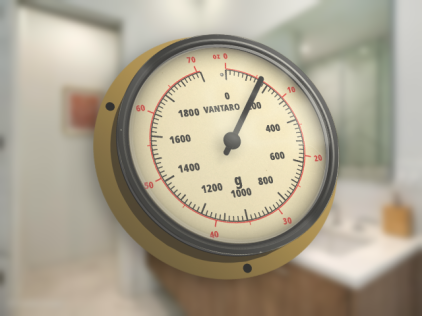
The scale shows 160 (g)
